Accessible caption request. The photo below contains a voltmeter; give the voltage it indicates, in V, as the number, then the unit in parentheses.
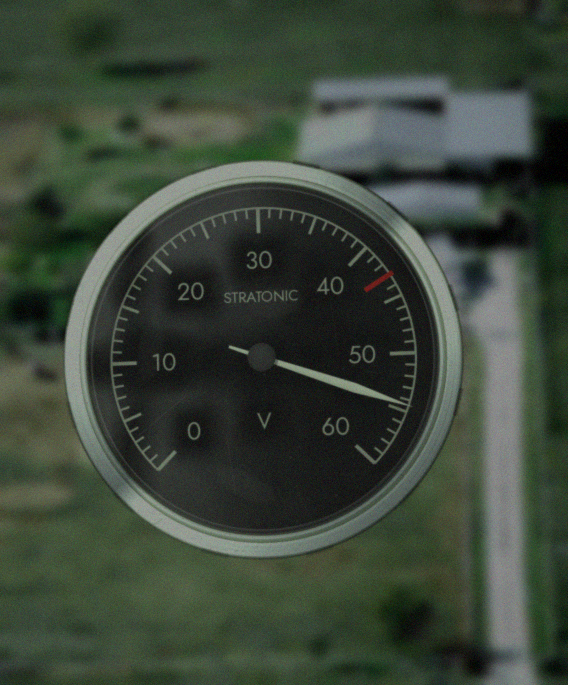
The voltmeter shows 54.5 (V)
